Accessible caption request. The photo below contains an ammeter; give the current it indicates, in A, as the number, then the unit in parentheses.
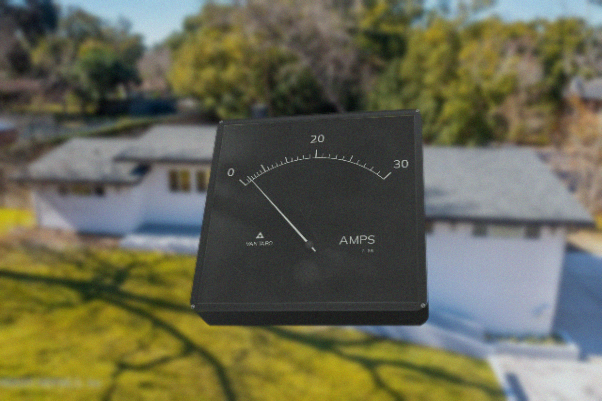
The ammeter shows 5 (A)
